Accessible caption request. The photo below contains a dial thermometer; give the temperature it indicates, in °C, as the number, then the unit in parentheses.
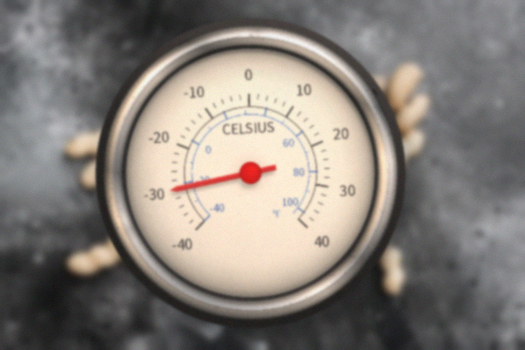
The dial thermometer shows -30 (°C)
